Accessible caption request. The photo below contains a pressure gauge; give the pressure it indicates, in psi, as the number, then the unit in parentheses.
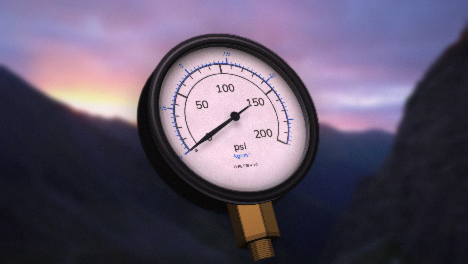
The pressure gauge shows 0 (psi)
